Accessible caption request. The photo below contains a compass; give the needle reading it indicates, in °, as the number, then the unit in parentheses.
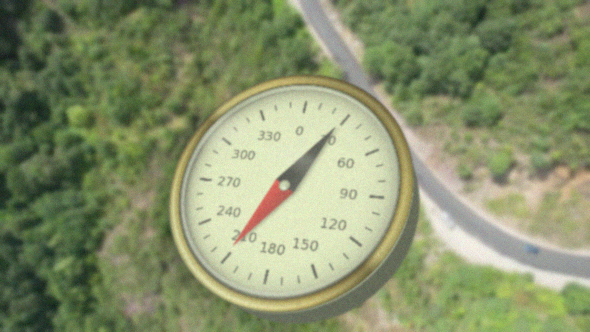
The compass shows 210 (°)
